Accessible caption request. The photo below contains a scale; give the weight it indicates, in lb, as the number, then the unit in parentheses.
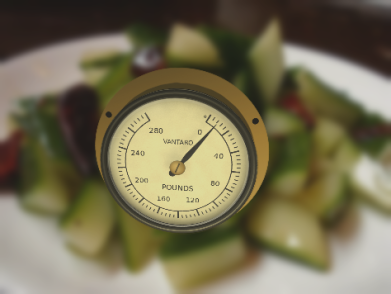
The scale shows 8 (lb)
